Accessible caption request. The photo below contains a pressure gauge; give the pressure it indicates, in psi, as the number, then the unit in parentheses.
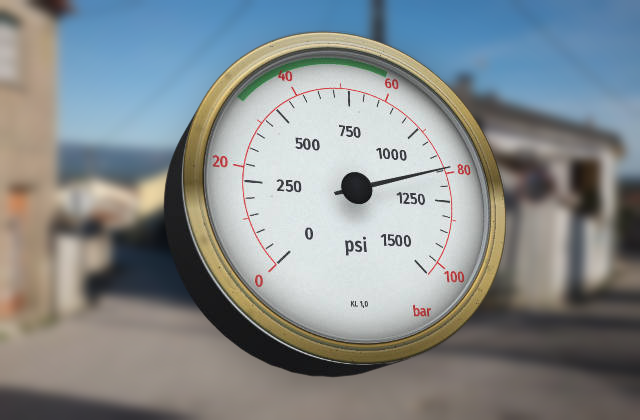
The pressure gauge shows 1150 (psi)
